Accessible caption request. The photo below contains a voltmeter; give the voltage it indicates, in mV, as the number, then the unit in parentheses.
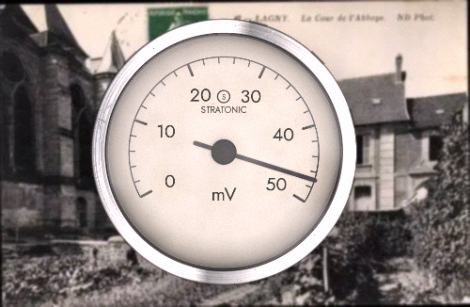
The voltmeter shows 47 (mV)
